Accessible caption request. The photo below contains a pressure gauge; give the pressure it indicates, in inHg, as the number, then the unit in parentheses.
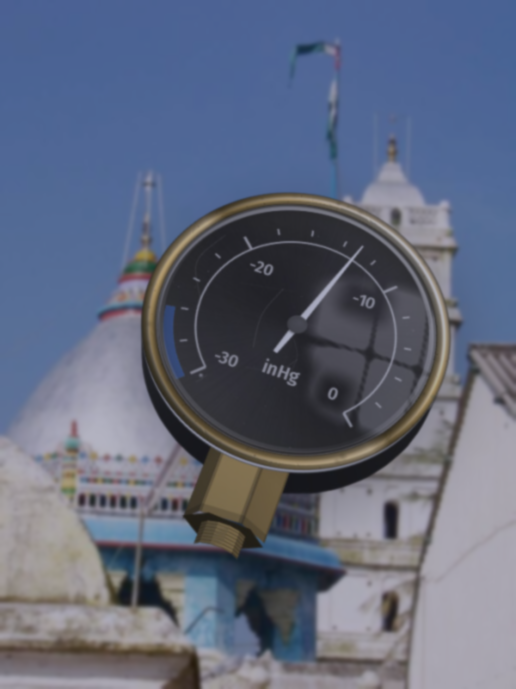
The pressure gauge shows -13 (inHg)
